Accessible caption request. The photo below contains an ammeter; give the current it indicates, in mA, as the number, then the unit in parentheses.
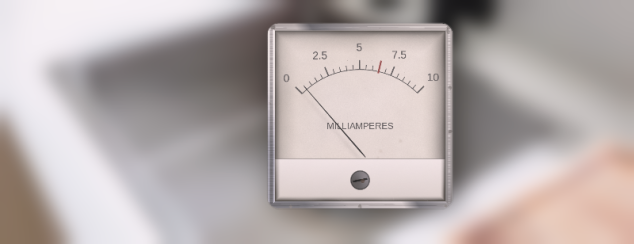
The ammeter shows 0.5 (mA)
